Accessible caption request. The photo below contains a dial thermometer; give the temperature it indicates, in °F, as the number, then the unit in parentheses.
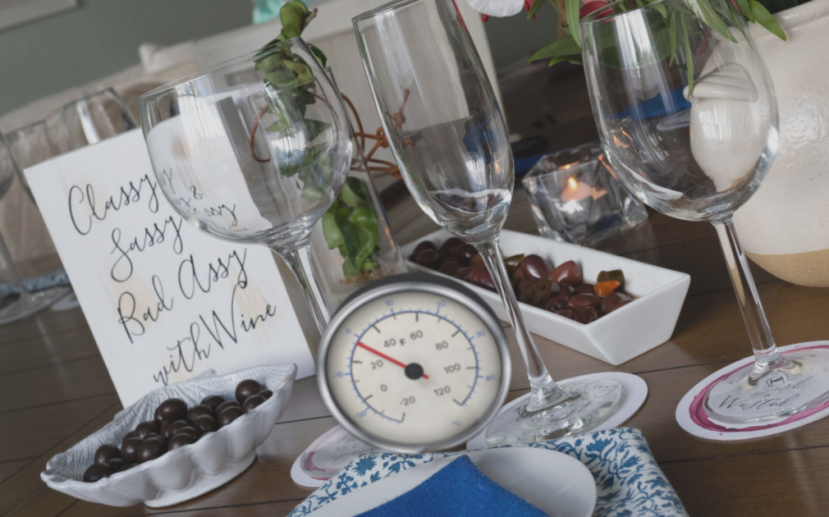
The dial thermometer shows 30 (°F)
